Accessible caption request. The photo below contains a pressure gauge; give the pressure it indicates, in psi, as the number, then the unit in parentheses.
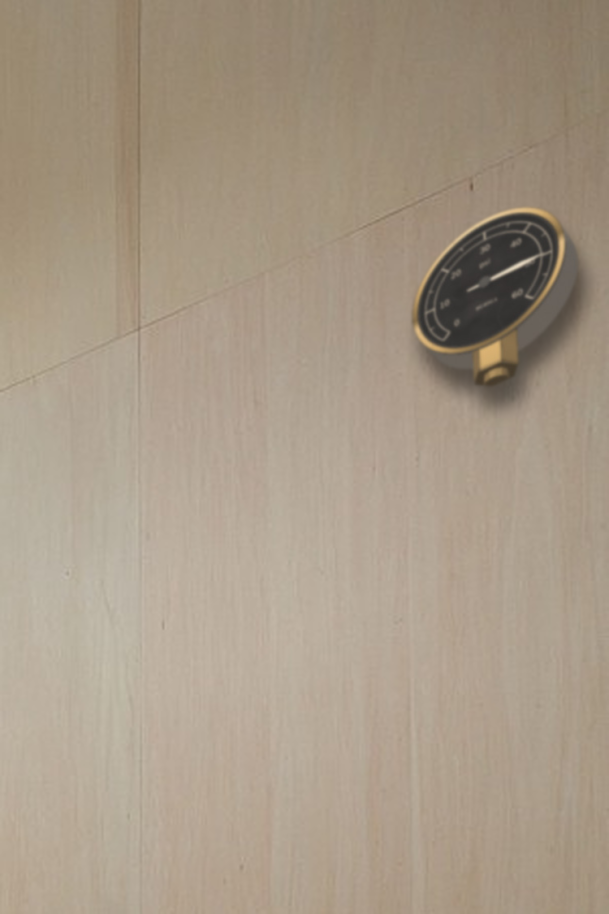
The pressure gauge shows 50 (psi)
